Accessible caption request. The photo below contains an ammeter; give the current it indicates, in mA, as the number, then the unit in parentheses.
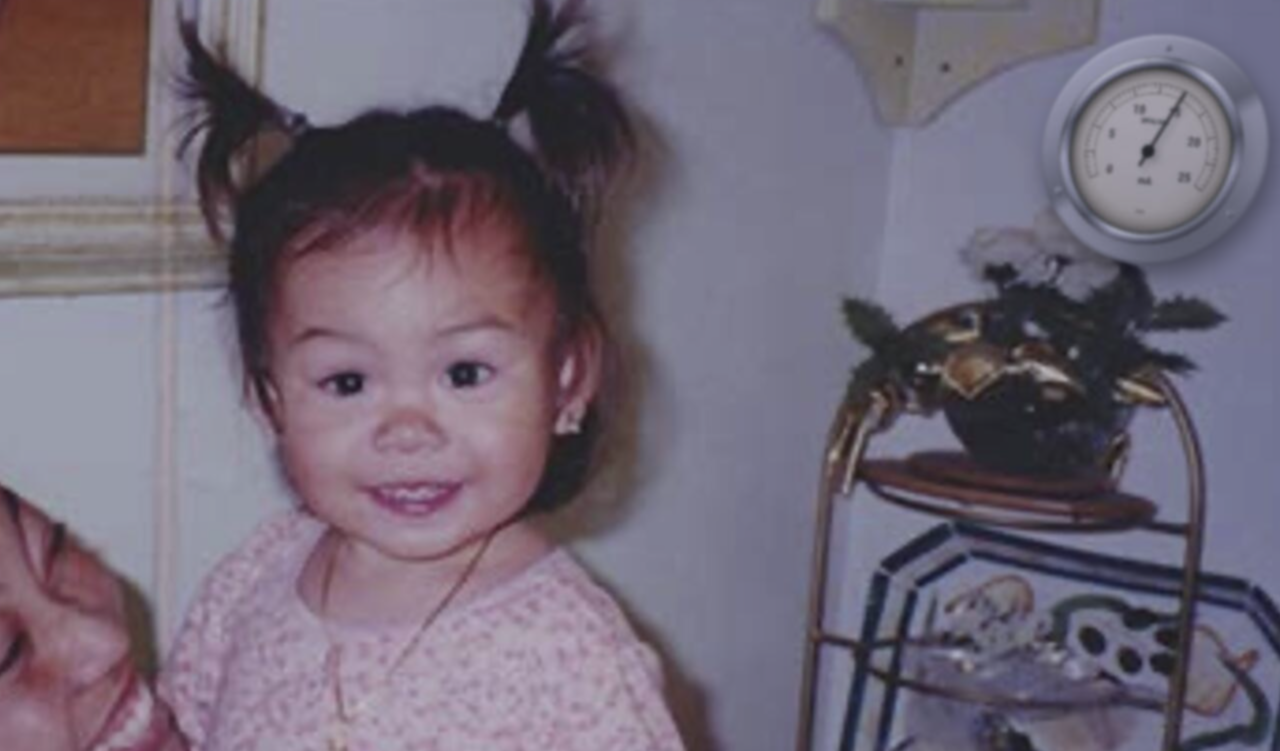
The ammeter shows 15 (mA)
